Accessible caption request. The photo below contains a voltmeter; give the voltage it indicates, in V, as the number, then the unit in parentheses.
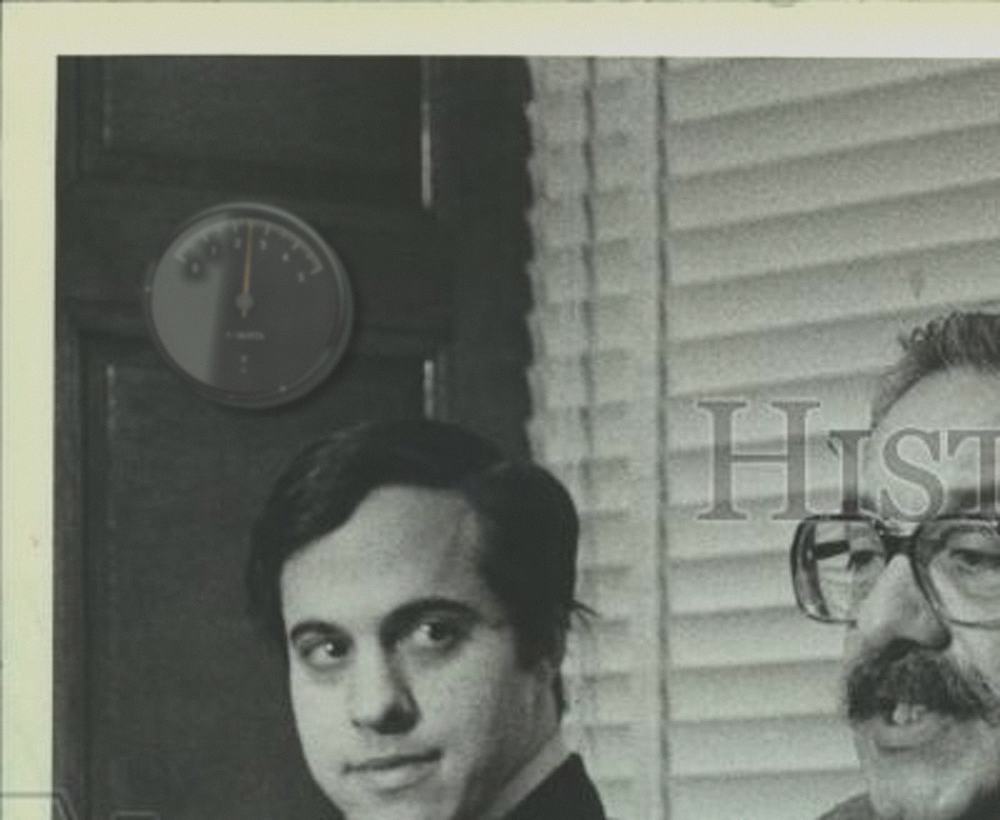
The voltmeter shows 2.5 (V)
